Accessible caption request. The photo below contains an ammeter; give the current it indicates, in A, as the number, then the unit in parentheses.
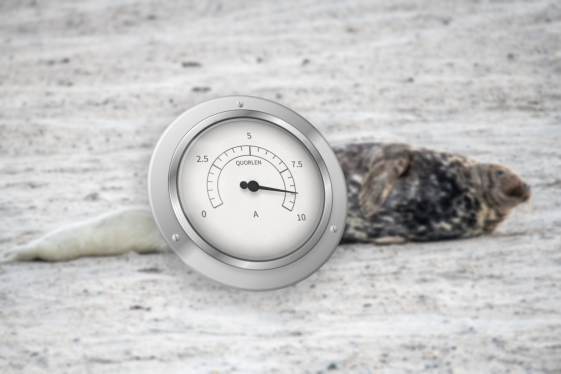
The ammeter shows 9 (A)
